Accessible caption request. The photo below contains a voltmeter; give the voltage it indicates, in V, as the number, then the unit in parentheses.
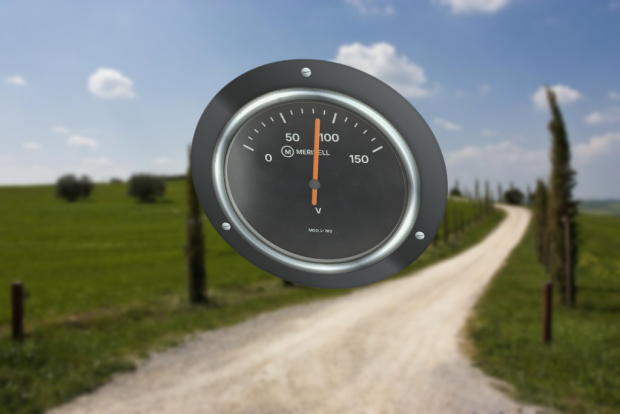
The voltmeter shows 85 (V)
